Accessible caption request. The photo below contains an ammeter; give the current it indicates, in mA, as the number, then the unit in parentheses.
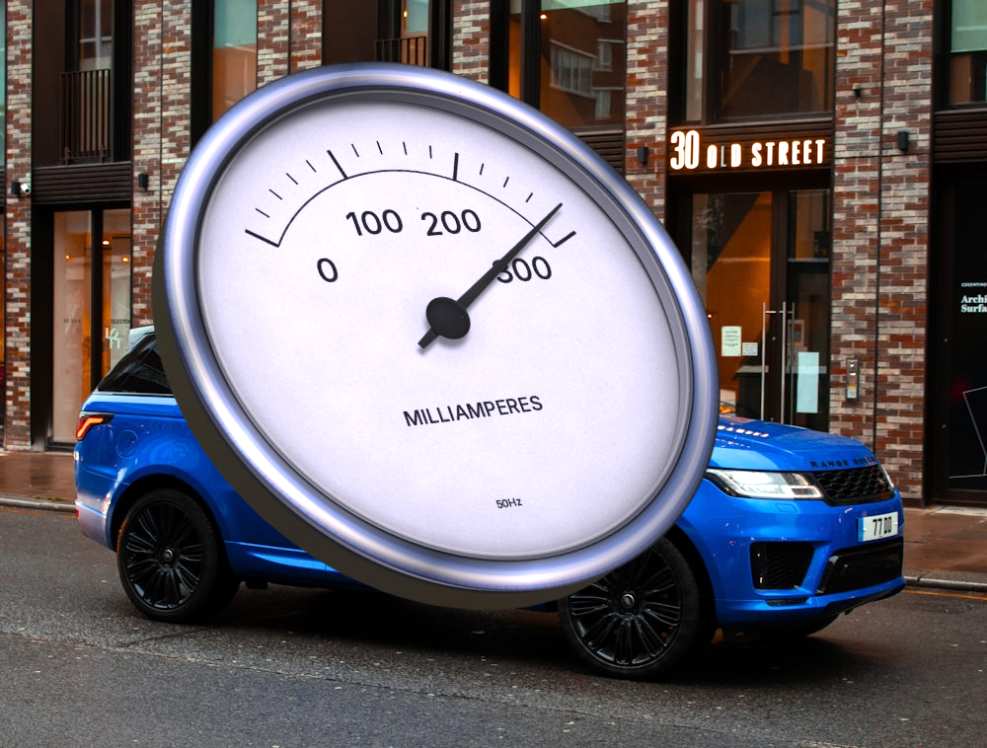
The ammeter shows 280 (mA)
